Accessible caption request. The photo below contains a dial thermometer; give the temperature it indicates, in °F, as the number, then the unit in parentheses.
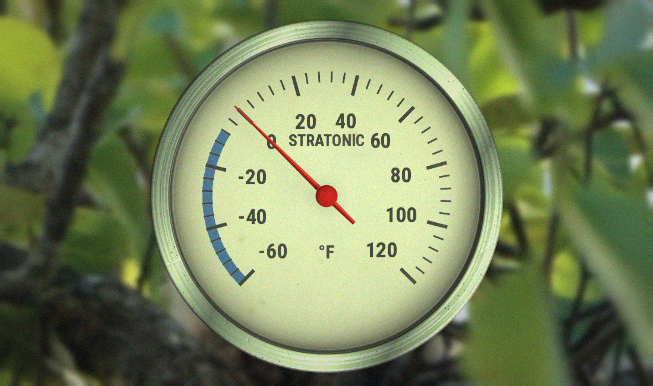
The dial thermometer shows 0 (°F)
